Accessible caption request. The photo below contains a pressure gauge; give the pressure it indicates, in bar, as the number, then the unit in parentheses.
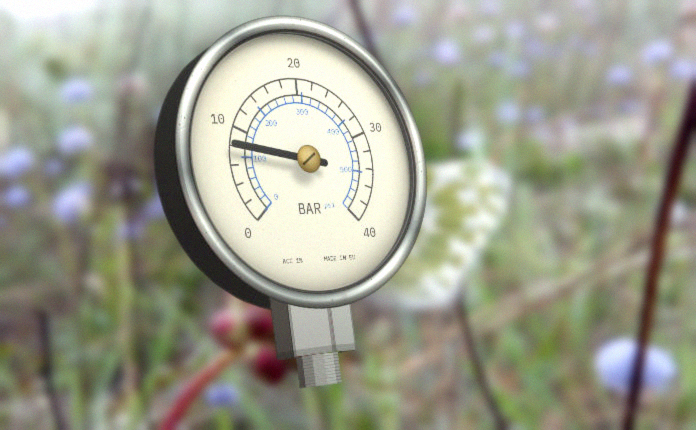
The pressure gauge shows 8 (bar)
